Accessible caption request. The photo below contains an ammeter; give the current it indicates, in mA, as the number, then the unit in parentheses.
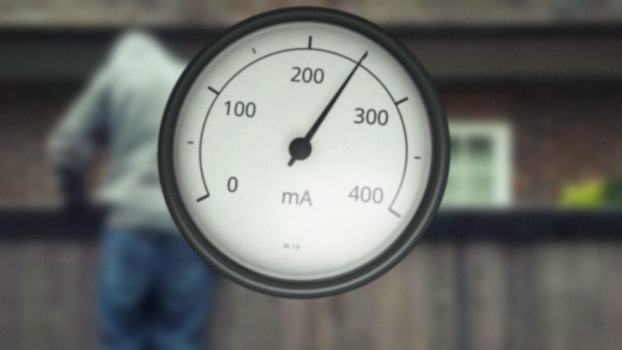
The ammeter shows 250 (mA)
